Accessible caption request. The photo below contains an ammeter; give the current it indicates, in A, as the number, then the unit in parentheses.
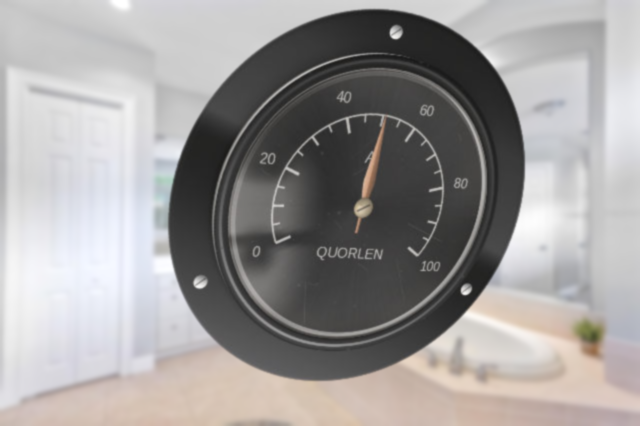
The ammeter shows 50 (A)
